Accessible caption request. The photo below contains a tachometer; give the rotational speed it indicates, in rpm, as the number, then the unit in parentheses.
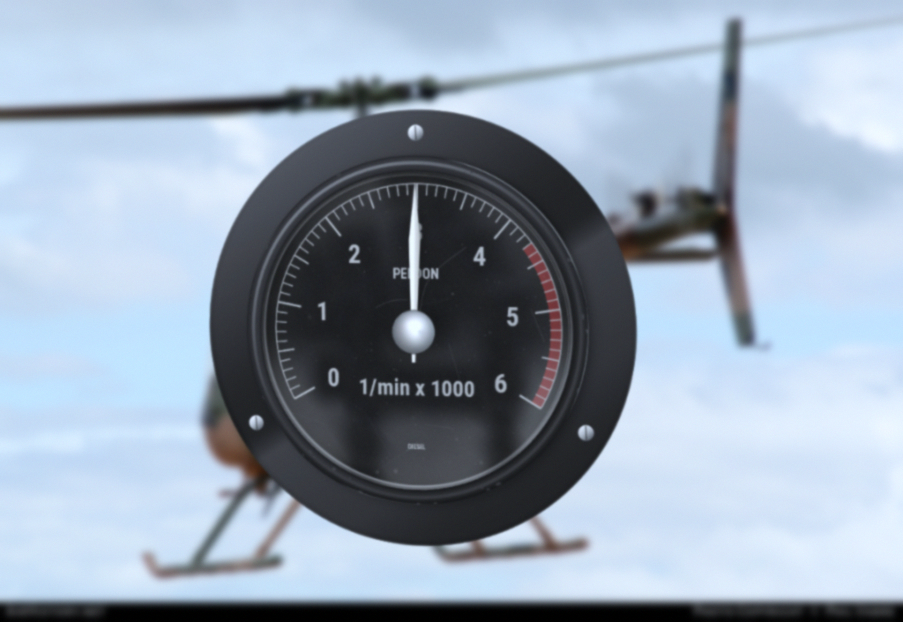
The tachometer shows 3000 (rpm)
